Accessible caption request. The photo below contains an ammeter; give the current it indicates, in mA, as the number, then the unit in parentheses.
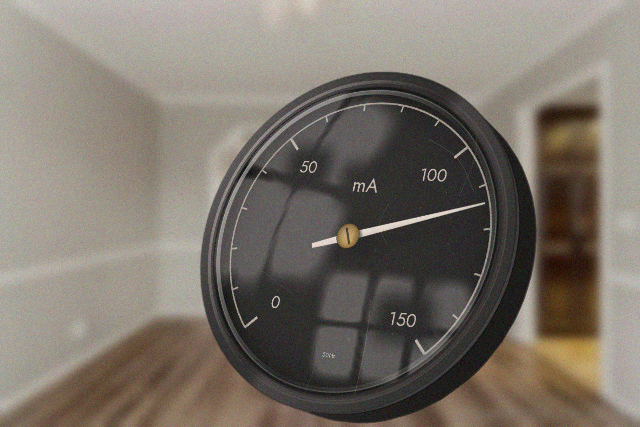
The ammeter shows 115 (mA)
